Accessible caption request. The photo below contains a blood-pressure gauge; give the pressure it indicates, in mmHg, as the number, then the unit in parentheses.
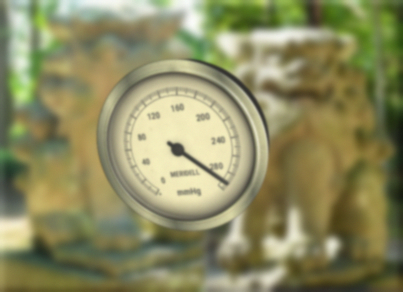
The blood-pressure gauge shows 290 (mmHg)
